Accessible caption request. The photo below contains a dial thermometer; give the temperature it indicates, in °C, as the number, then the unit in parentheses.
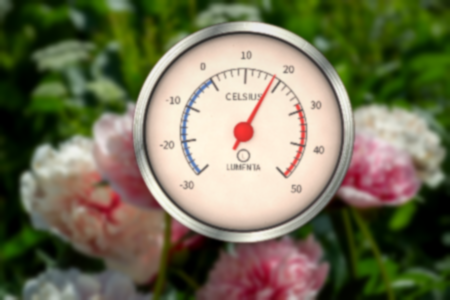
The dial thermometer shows 18 (°C)
